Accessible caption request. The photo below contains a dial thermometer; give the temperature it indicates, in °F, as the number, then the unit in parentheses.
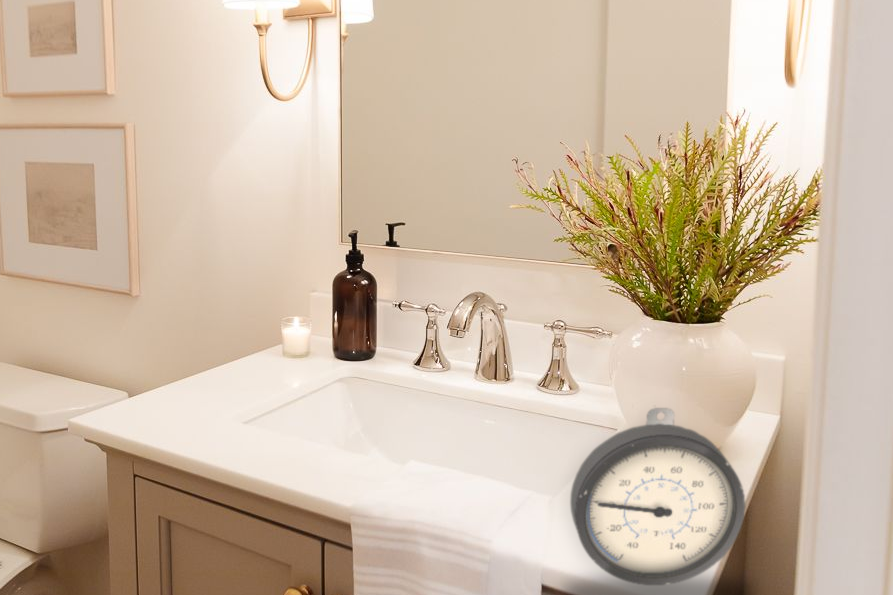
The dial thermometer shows 0 (°F)
